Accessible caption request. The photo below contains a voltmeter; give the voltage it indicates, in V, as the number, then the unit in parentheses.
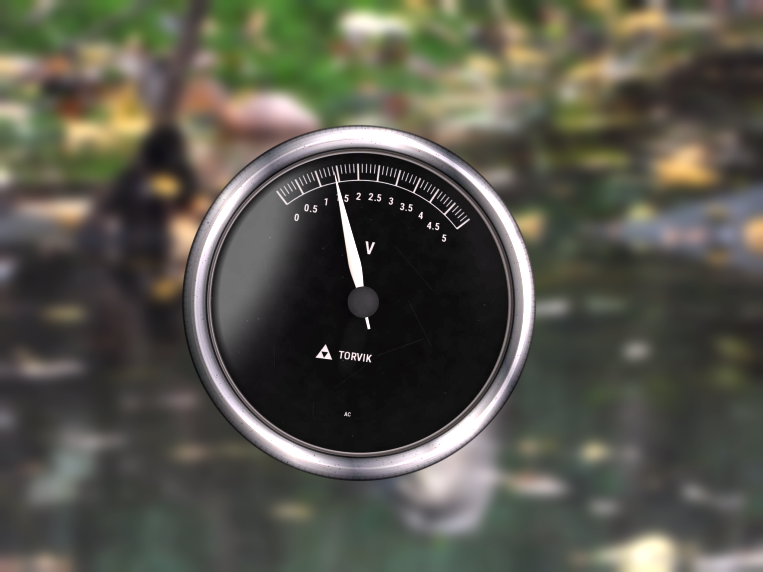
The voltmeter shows 1.4 (V)
